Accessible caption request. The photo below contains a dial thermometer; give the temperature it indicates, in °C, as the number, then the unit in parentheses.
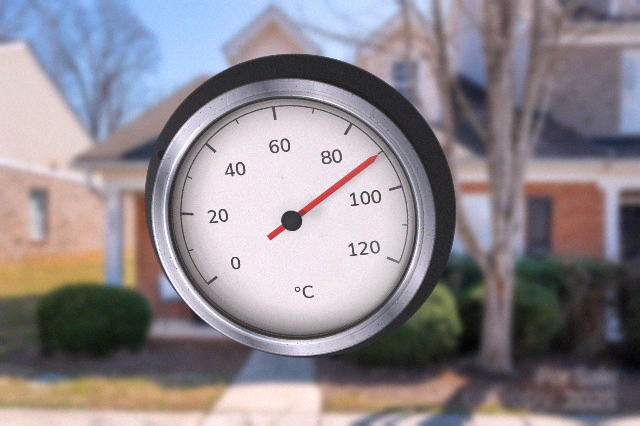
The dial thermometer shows 90 (°C)
